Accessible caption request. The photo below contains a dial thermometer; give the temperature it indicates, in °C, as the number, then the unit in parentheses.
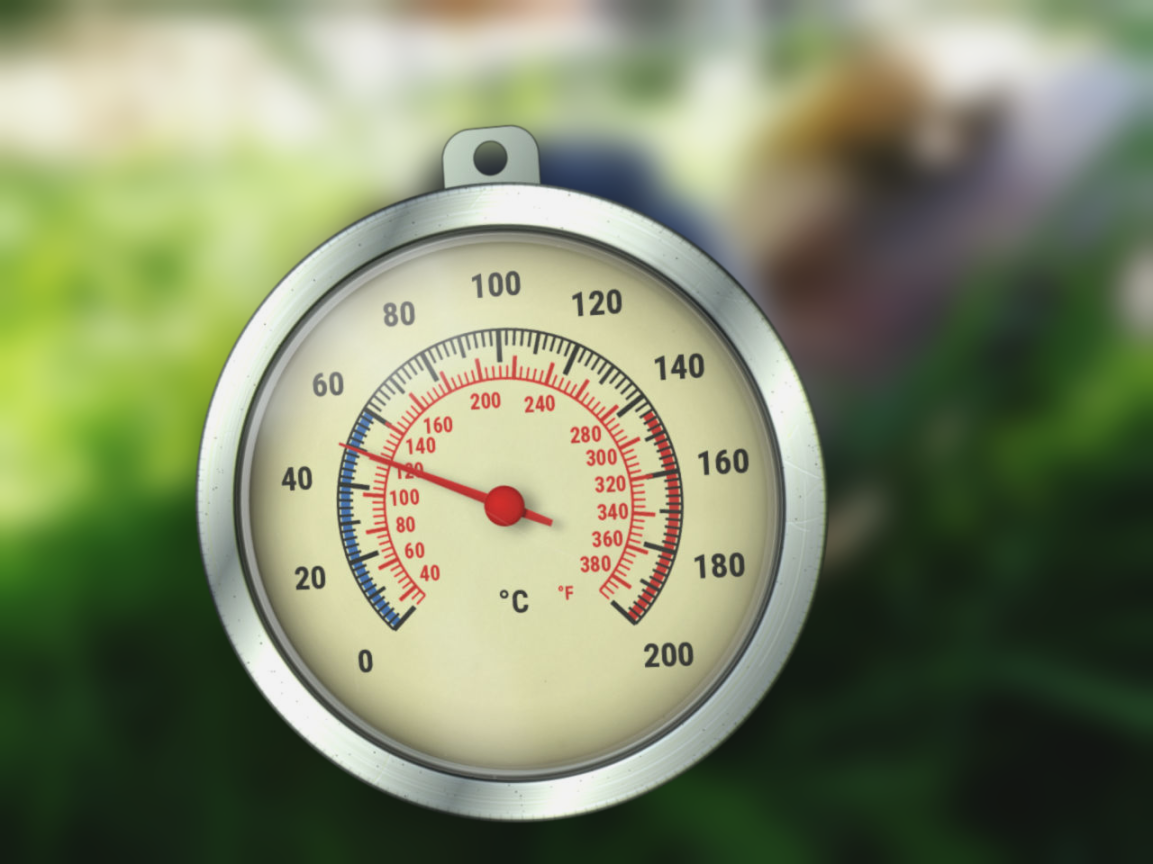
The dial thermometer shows 50 (°C)
